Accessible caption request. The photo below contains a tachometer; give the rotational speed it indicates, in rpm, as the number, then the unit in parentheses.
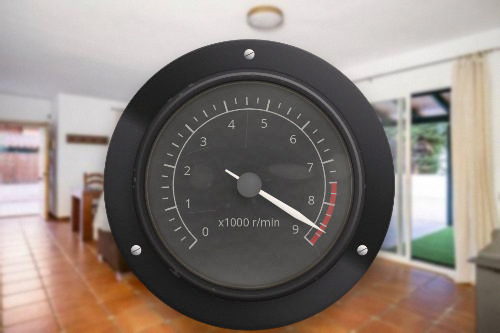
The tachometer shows 8625 (rpm)
